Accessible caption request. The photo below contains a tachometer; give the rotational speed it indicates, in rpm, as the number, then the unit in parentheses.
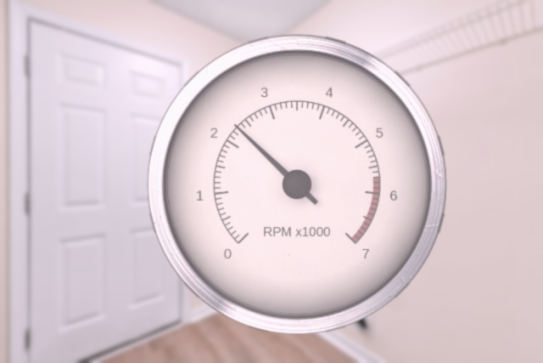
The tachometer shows 2300 (rpm)
